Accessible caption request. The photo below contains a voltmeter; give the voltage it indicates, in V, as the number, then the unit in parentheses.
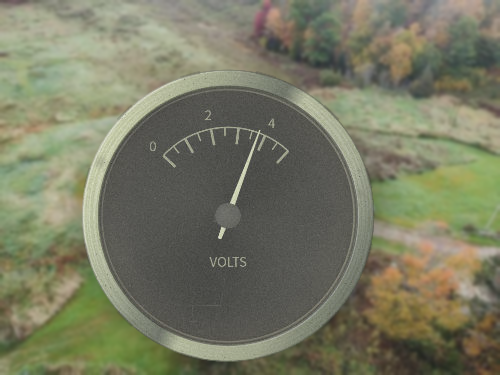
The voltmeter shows 3.75 (V)
